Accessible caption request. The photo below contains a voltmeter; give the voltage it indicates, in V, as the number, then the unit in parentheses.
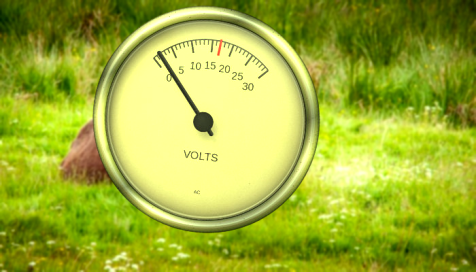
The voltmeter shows 2 (V)
